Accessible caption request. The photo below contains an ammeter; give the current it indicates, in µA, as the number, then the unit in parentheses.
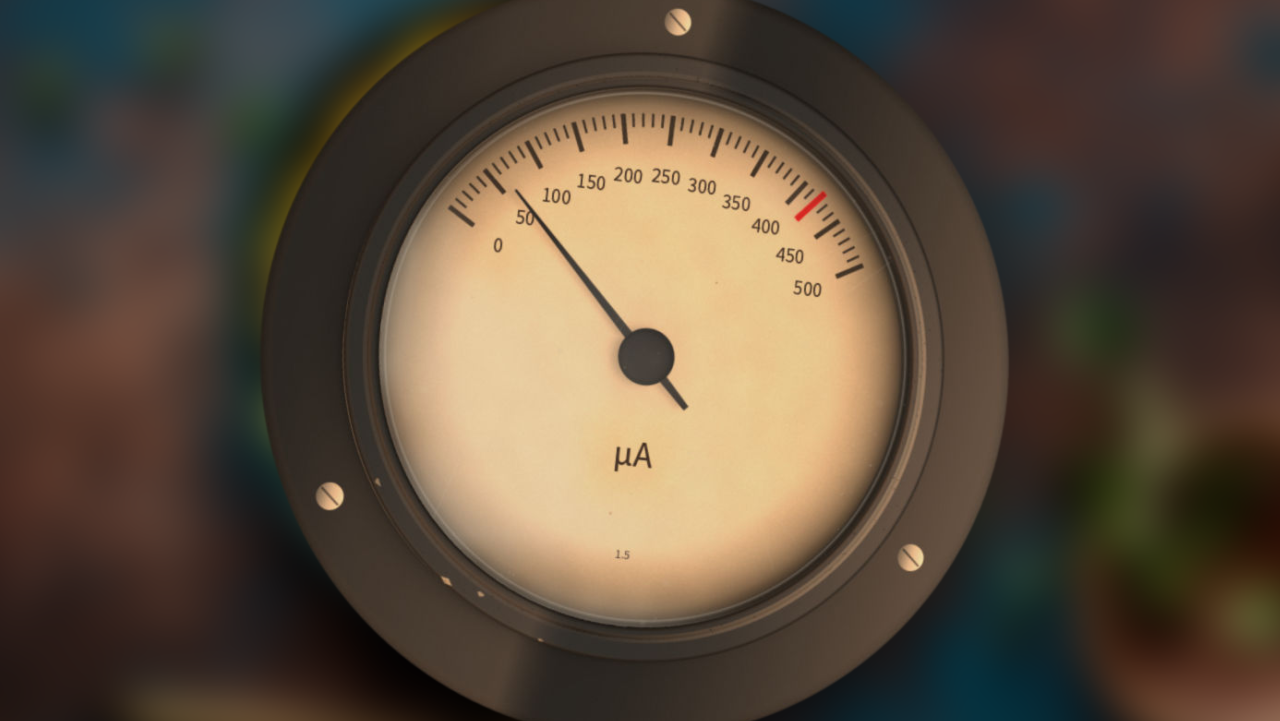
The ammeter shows 60 (µA)
